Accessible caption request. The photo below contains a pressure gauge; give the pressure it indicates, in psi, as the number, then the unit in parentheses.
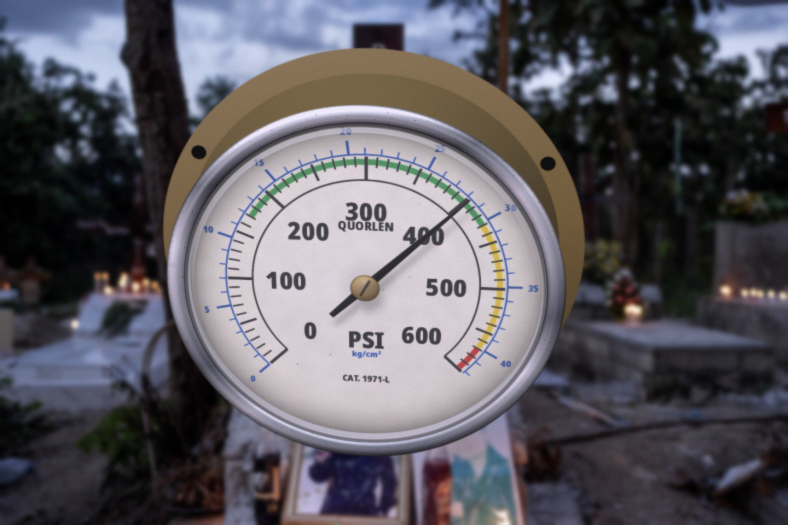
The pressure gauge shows 400 (psi)
